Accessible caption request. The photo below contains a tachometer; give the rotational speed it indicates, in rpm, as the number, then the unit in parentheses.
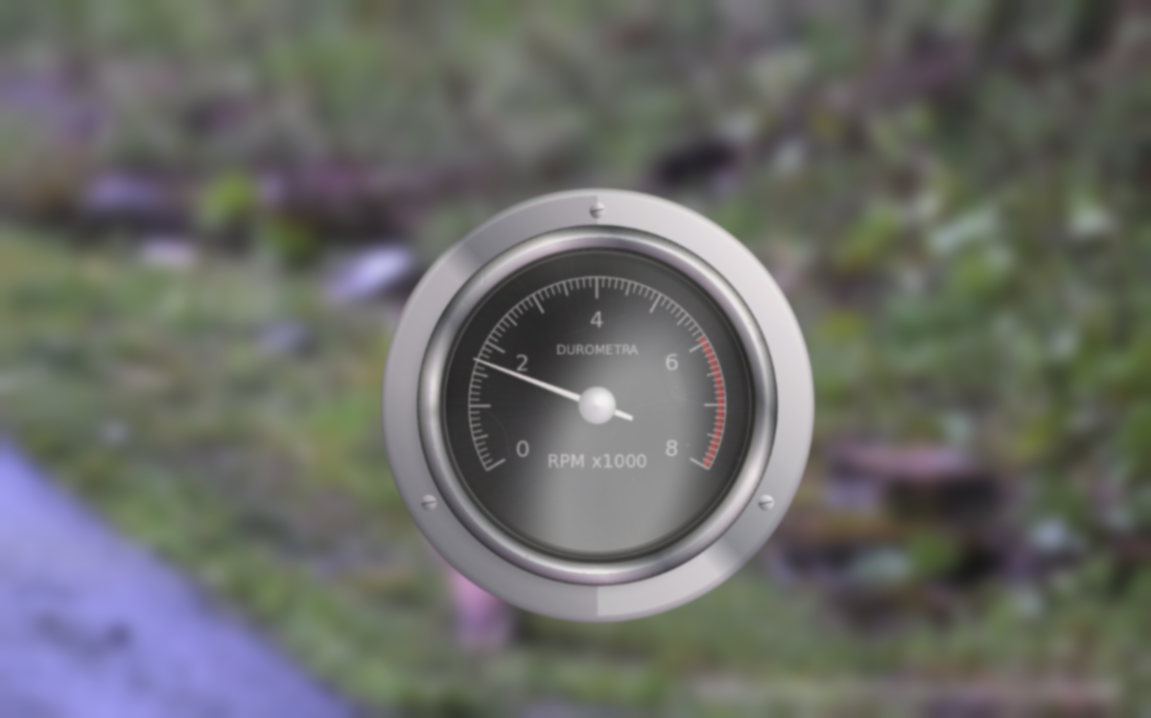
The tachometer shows 1700 (rpm)
